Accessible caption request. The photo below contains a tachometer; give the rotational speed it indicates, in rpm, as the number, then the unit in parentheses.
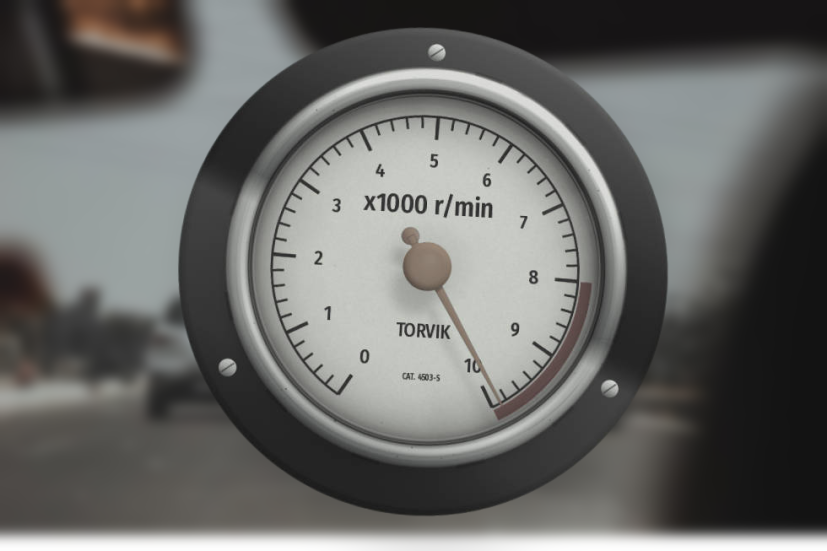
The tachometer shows 9900 (rpm)
